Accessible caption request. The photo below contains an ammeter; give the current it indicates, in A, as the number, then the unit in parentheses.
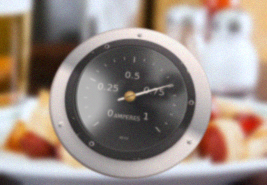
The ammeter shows 0.75 (A)
